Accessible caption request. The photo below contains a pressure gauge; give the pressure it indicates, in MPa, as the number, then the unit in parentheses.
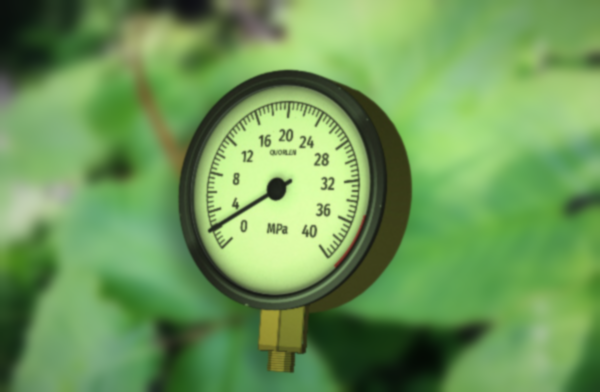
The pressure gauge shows 2 (MPa)
